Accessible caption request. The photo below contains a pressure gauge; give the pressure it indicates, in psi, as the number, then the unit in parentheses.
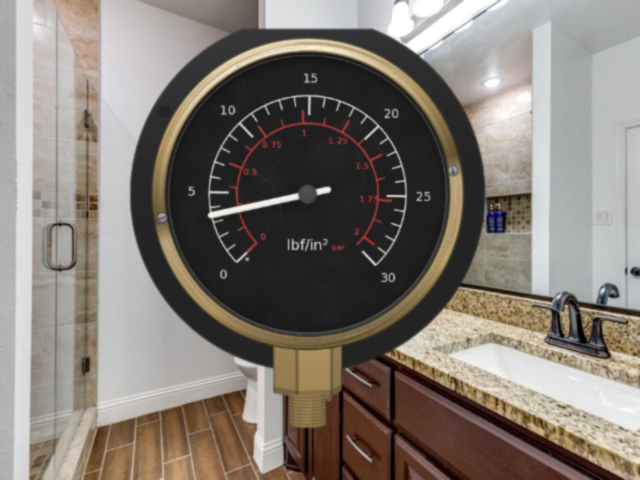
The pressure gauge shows 3.5 (psi)
